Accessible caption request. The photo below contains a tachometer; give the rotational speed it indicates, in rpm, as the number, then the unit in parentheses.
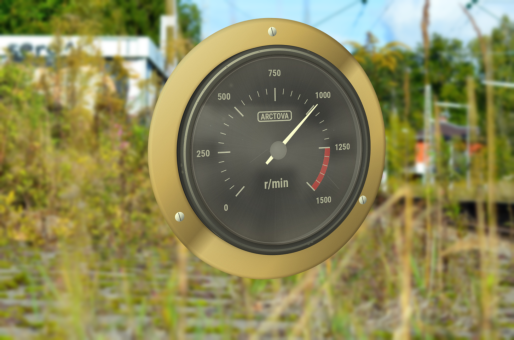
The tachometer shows 1000 (rpm)
